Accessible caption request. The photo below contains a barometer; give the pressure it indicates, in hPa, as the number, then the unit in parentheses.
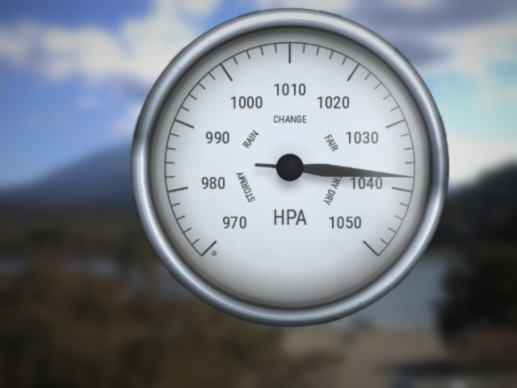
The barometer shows 1038 (hPa)
